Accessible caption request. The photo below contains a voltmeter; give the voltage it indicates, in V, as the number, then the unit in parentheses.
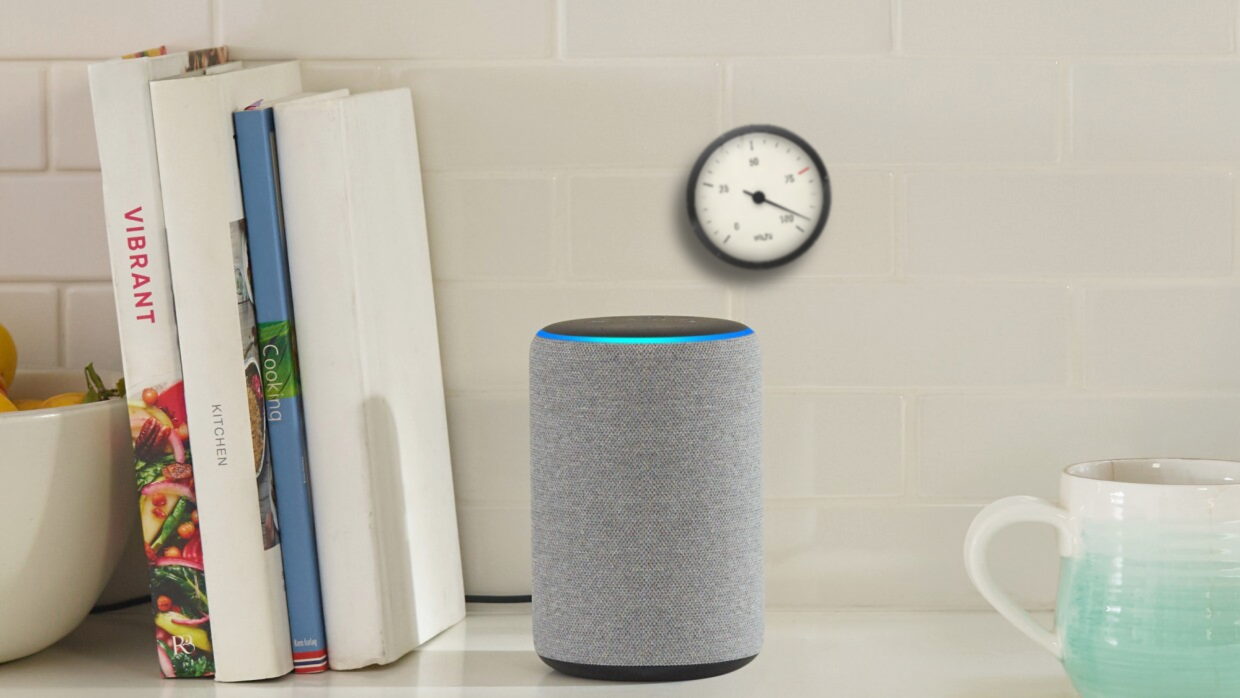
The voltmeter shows 95 (V)
